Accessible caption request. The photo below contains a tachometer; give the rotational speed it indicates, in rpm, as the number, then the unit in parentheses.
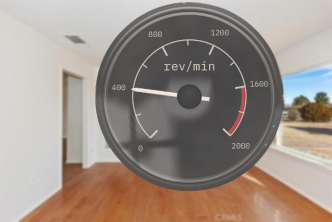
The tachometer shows 400 (rpm)
